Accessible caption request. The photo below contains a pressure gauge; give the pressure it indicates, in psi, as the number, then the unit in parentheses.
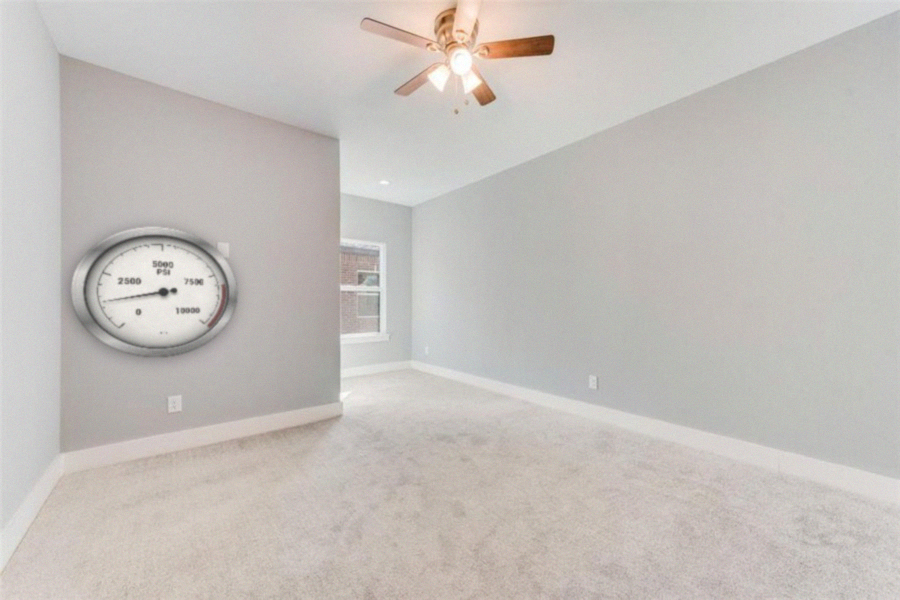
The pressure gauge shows 1250 (psi)
